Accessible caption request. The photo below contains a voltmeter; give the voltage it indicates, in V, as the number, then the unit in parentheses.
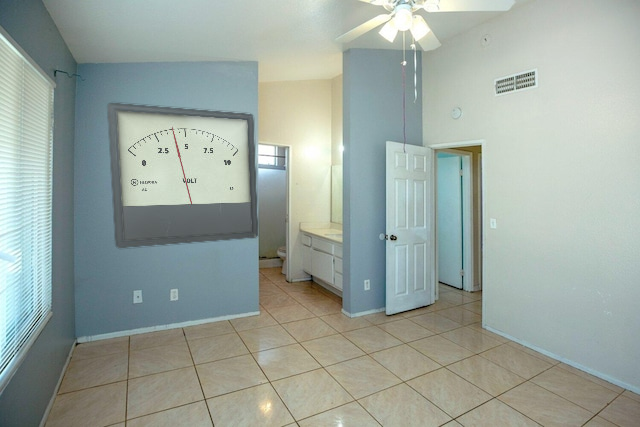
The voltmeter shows 4 (V)
